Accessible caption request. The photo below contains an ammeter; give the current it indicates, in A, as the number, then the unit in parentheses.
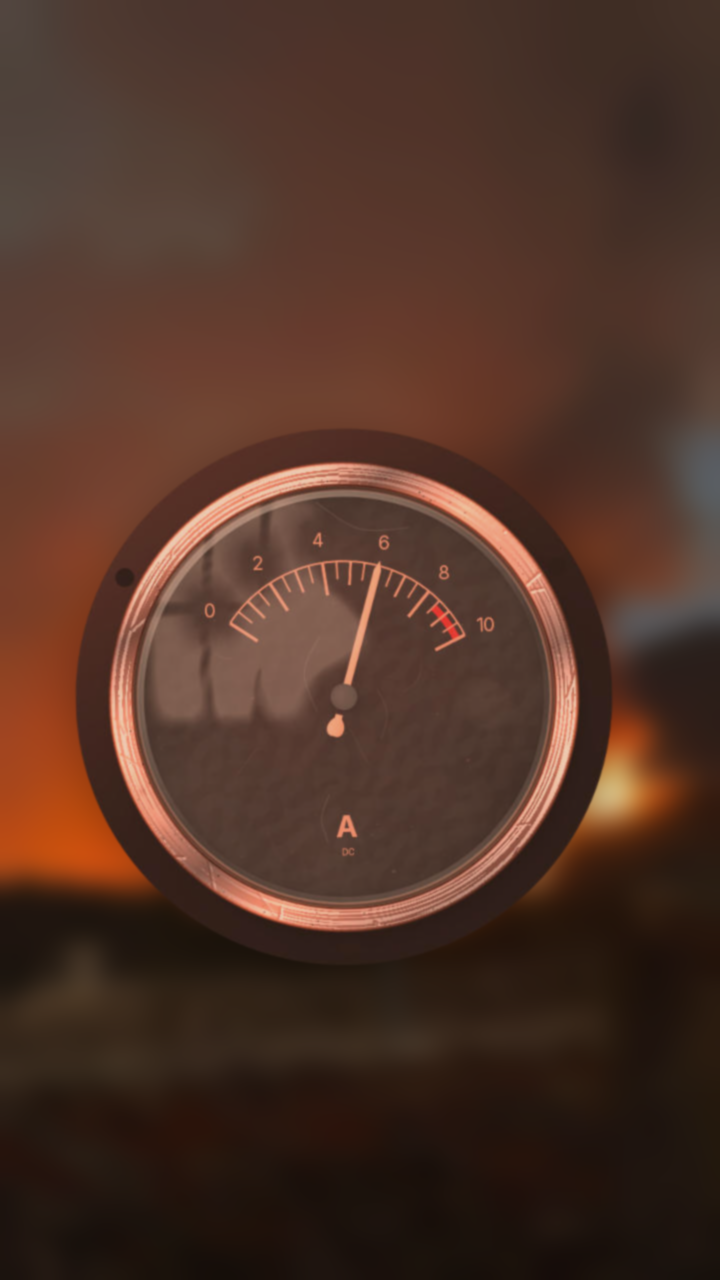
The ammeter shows 6 (A)
